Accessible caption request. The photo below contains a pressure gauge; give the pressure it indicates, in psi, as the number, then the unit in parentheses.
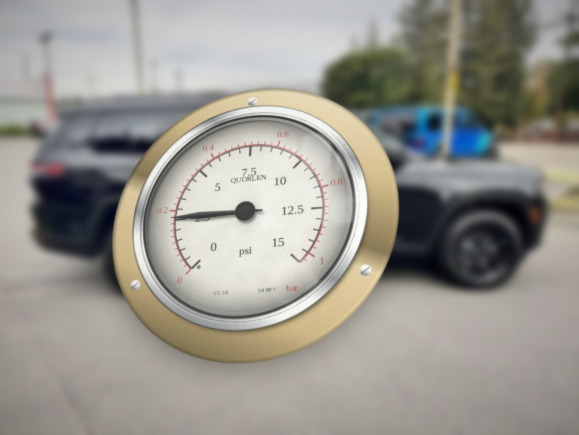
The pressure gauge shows 2.5 (psi)
